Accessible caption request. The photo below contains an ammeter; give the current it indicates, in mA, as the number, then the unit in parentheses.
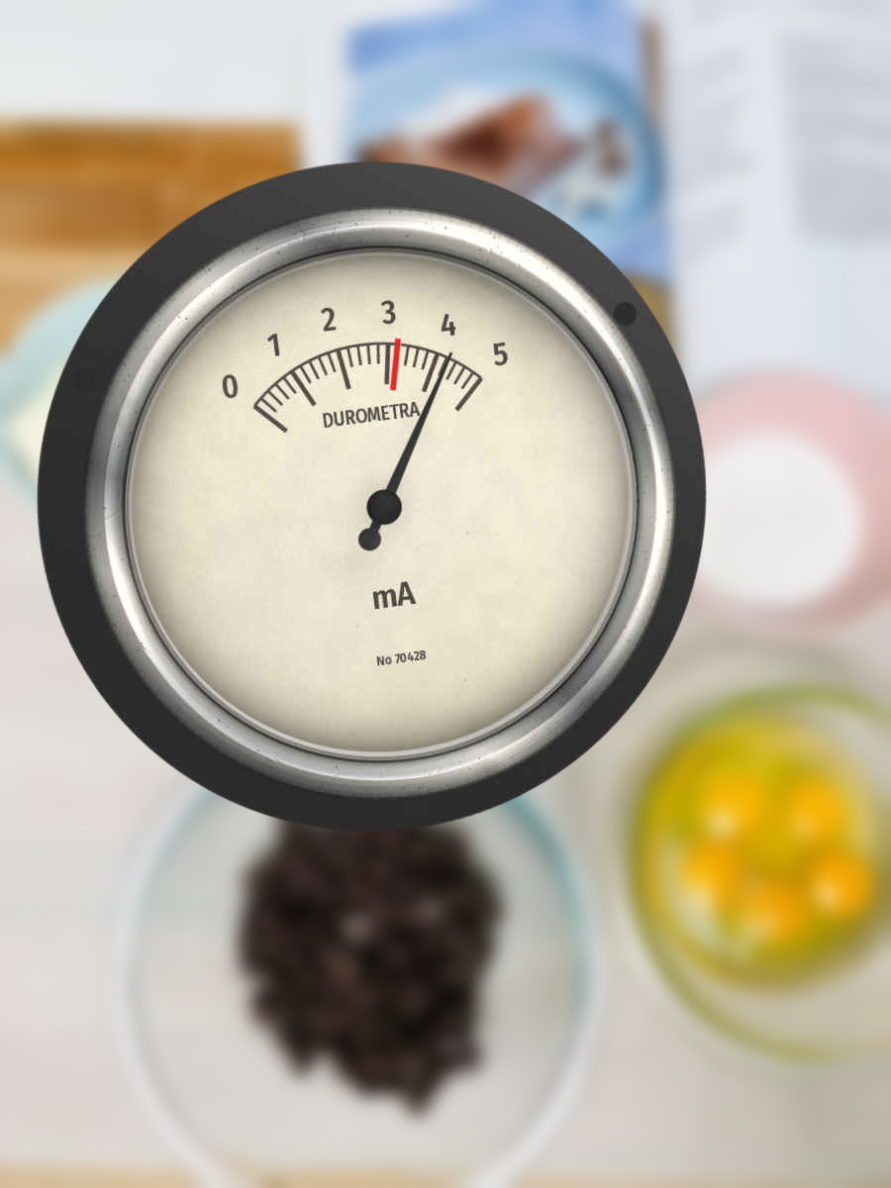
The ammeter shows 4.2 (mA)
